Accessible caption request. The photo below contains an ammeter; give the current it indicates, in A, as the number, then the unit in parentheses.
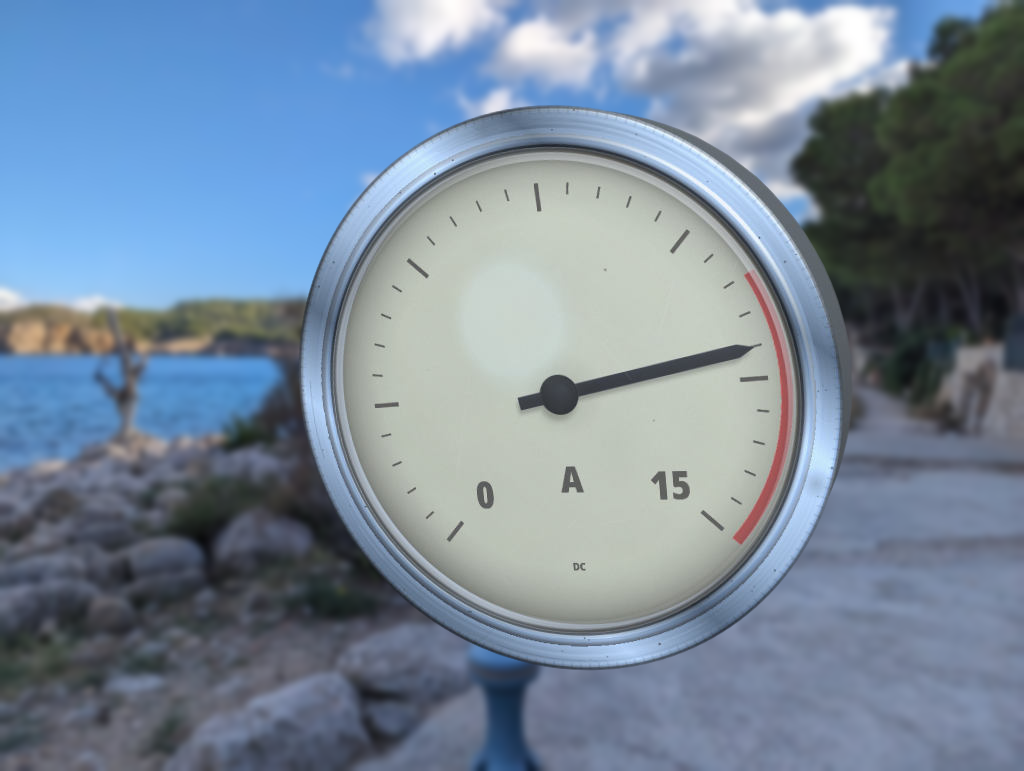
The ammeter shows 12 (A)
